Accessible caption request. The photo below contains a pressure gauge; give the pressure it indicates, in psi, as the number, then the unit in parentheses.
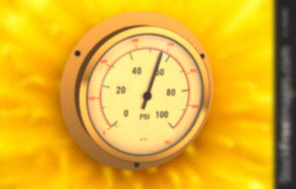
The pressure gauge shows 55 (psi)
